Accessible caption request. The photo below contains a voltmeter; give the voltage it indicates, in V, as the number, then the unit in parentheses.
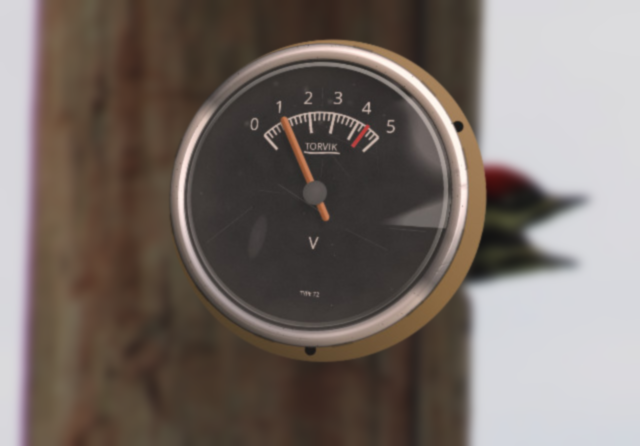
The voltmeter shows 1 (V)
